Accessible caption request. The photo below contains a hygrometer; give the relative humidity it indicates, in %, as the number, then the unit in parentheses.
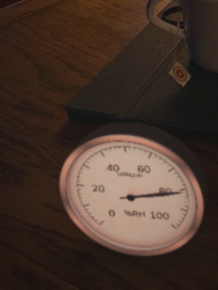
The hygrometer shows 80 (%)
